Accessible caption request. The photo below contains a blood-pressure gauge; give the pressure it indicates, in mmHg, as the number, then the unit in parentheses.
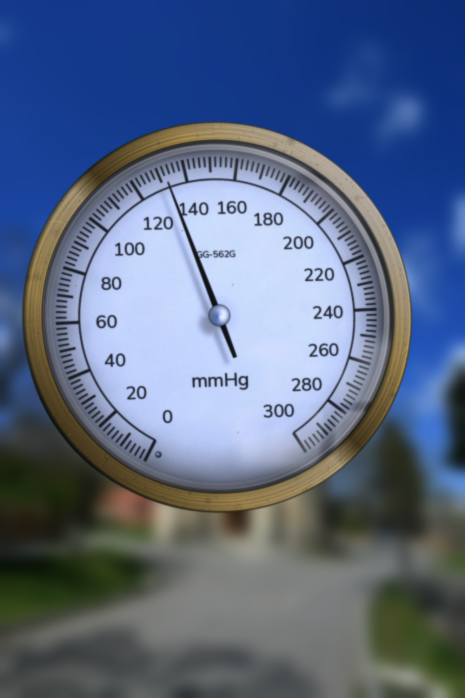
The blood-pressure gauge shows 132 (mmHg)
